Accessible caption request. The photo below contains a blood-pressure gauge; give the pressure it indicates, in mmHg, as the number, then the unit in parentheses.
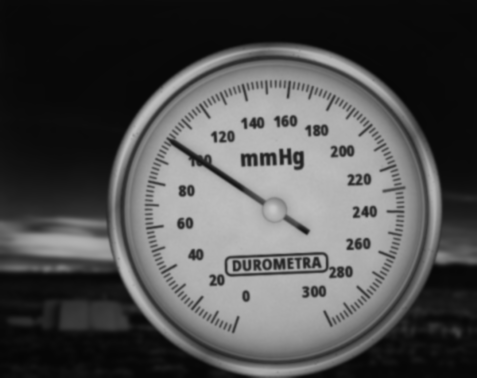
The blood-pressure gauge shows 100 (mmHg)
